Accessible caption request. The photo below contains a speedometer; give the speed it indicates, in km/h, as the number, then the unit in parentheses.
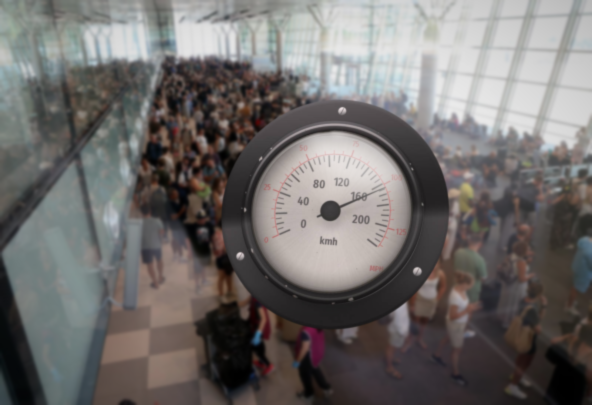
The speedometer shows 165 (km/h)
